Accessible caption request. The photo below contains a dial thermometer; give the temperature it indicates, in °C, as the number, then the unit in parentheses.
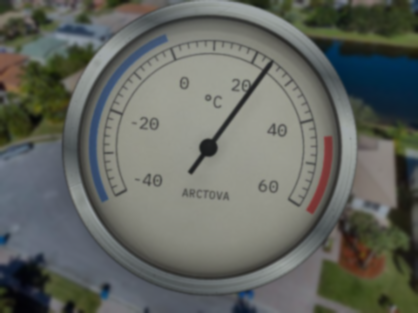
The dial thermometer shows 24 (°C)
